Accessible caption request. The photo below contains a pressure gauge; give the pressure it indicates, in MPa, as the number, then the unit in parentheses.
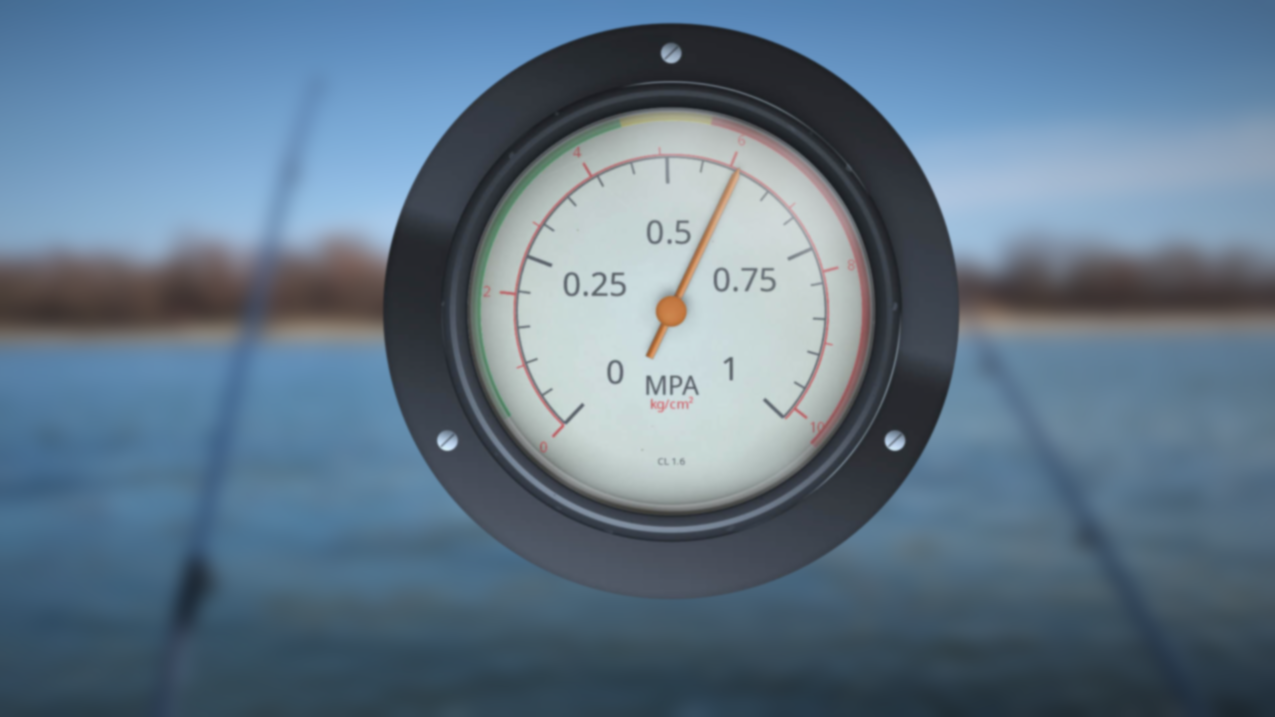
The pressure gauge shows 0.6 (MPa)
